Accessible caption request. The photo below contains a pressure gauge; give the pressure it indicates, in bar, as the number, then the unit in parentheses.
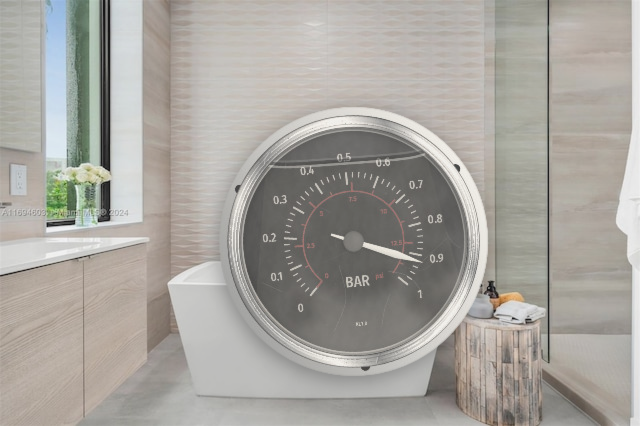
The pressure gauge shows 0.92 (bar)
